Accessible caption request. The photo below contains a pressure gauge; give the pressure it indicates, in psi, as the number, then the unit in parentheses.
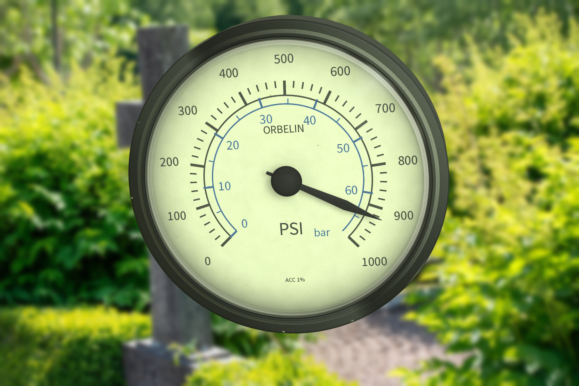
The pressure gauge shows 920 (psi)
